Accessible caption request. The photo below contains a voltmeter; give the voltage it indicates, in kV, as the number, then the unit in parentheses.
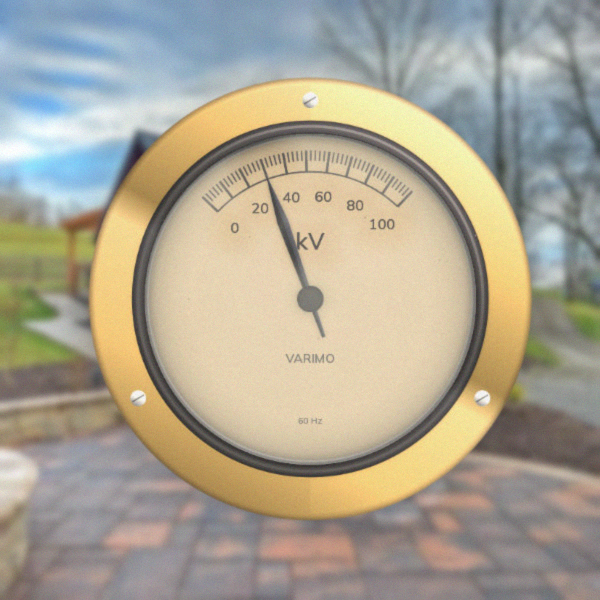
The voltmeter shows 30 (kV)
